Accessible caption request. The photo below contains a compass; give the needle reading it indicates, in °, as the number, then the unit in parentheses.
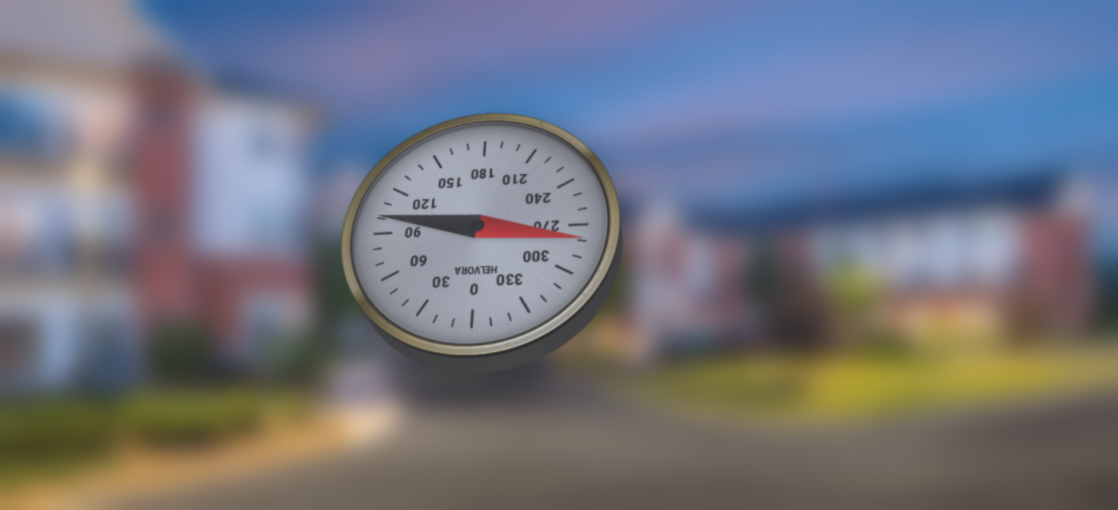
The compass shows 280 (°)
